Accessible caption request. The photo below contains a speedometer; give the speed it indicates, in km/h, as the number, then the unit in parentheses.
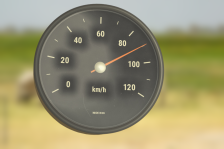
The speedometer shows 90 (km/h)
